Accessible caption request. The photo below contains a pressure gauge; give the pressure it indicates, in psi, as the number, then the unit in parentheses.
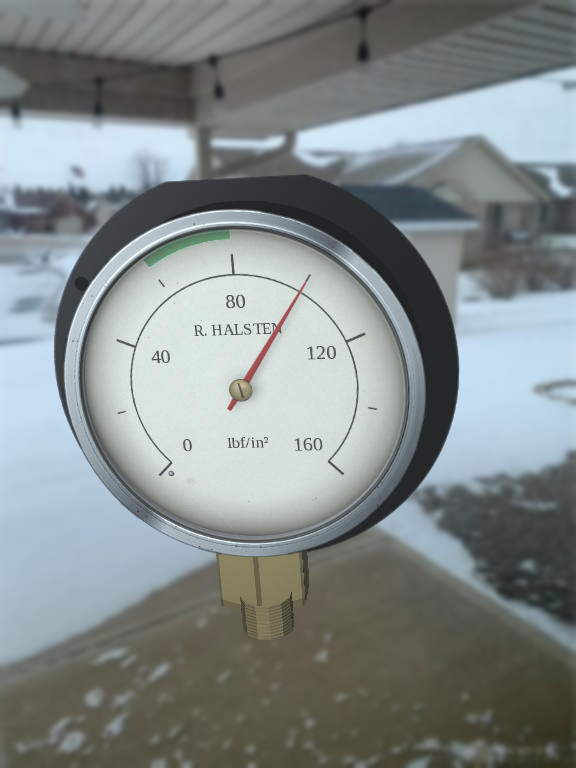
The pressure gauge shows 100 (psi)
